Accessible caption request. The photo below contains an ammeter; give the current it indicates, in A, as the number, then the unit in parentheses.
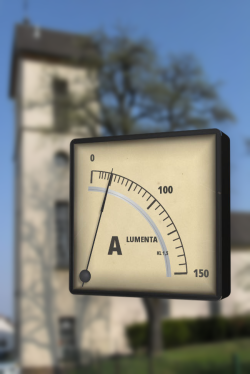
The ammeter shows 50 (A)
